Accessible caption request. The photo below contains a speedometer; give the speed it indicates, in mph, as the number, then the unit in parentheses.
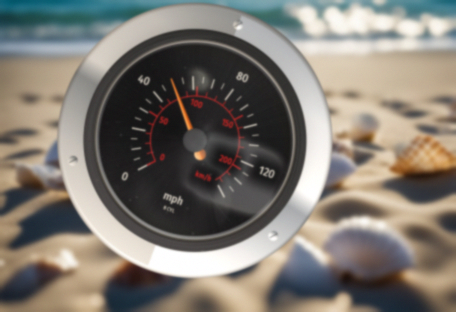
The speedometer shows 50 (mph)
